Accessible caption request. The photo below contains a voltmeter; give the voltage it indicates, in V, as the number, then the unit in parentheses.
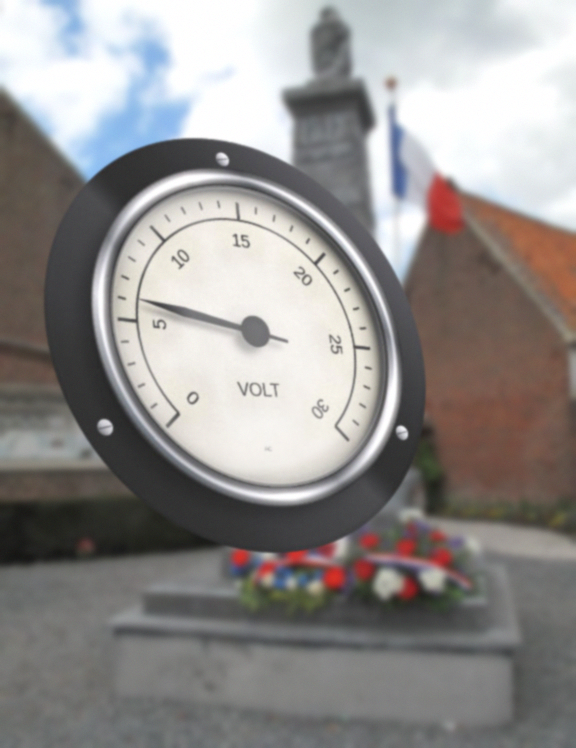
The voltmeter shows 6 (V)
